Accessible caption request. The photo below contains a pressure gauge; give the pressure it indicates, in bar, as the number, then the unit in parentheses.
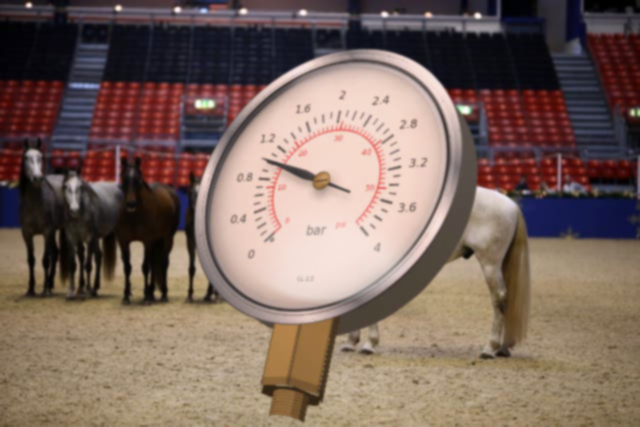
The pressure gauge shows 1 (bar)
